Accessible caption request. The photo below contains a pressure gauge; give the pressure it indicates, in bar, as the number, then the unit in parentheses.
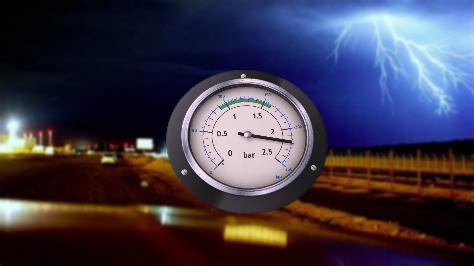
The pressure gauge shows 2.2 (bar)
